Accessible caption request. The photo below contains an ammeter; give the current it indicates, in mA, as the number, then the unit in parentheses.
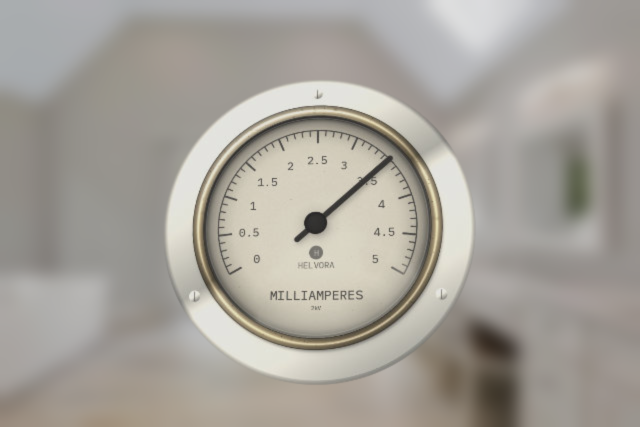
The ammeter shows 3.5 (mA)
